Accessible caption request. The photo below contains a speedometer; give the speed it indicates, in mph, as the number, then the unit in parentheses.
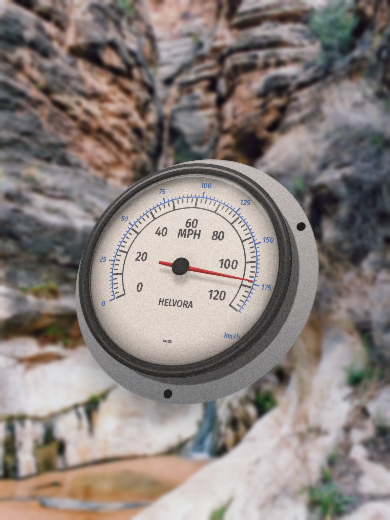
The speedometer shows 108 (mph)
